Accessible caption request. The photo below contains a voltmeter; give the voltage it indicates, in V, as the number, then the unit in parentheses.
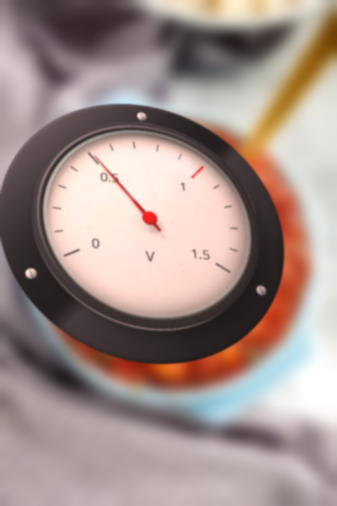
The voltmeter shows 0.5 (V)
